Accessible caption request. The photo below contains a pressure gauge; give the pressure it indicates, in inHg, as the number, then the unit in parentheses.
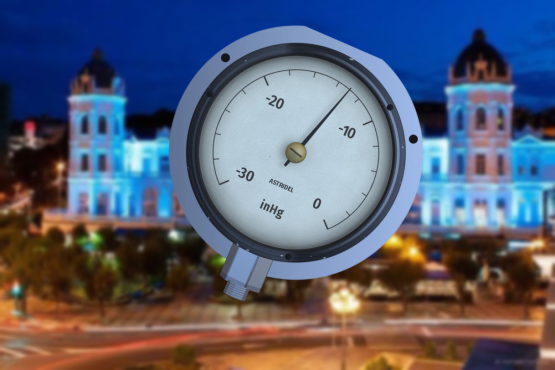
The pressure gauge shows -13 (inHg)
